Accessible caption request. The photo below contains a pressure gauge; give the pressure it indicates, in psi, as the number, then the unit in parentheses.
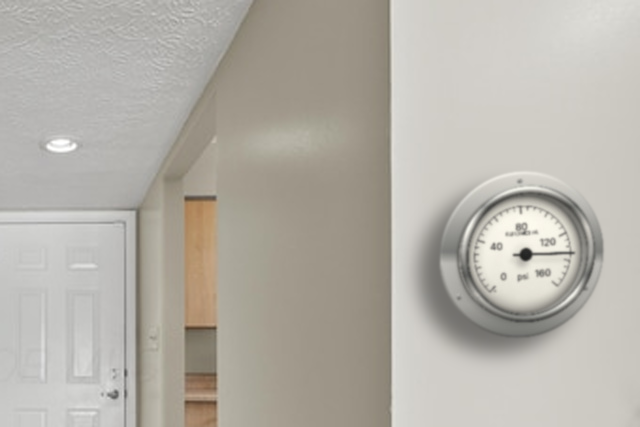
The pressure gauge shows 135 (psi)
